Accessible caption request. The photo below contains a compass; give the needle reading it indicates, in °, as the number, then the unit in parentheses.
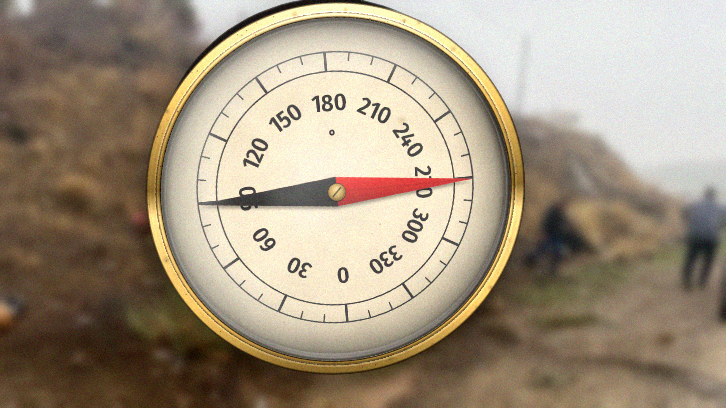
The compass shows 270 (°)
